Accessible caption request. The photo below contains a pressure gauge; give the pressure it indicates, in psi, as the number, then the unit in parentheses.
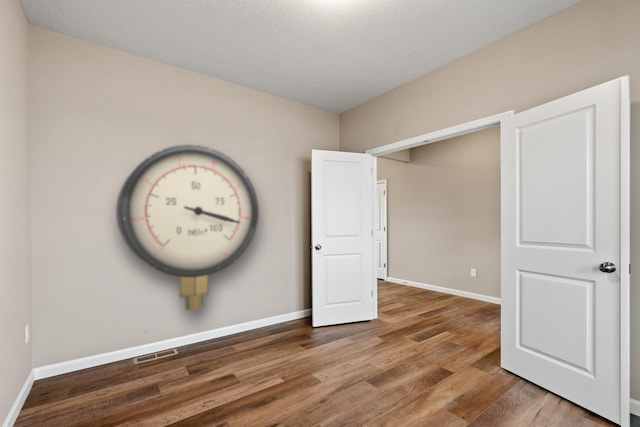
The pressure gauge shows 90 (psi)
